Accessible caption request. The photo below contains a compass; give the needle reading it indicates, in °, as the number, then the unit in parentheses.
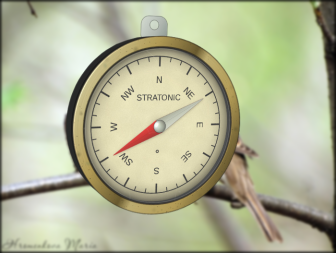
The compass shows 240 (°)
